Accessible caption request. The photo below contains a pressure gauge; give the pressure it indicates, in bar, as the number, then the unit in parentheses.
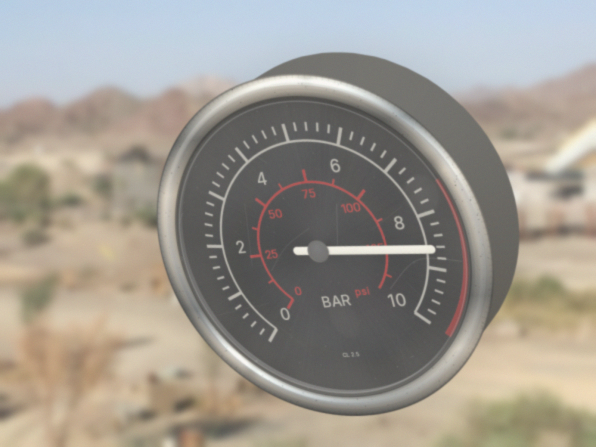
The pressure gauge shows 8.6 (bar)
